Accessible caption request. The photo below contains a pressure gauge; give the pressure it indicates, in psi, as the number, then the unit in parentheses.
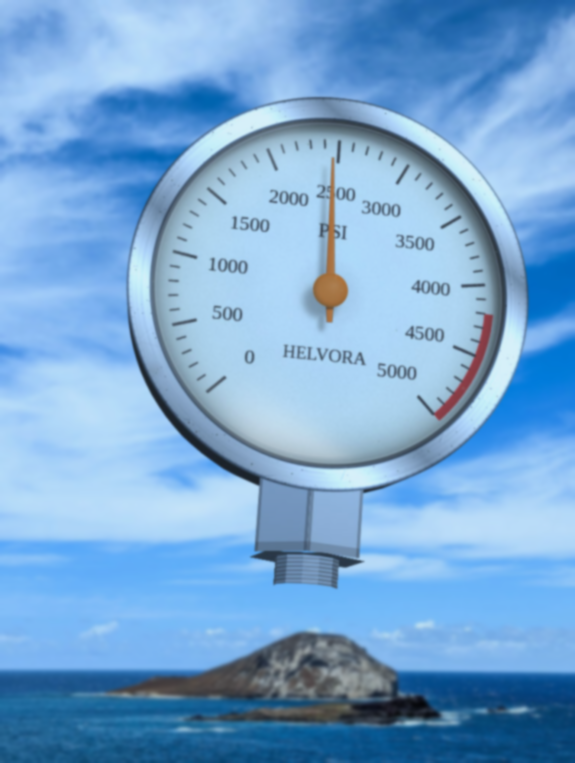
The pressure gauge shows 2450 (psi)
